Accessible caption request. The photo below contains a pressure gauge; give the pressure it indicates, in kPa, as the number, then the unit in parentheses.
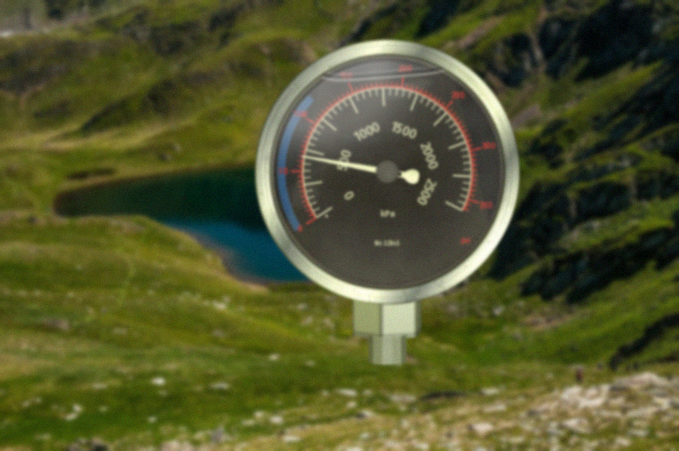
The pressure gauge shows 450 (kPa)
